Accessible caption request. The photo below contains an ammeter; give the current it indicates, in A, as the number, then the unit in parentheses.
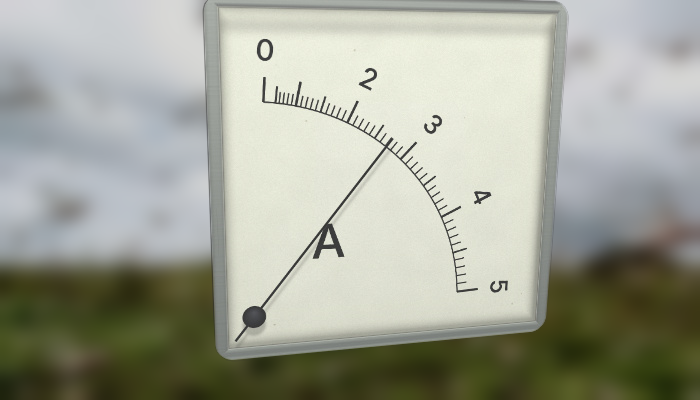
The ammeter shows 2.7 (A)
